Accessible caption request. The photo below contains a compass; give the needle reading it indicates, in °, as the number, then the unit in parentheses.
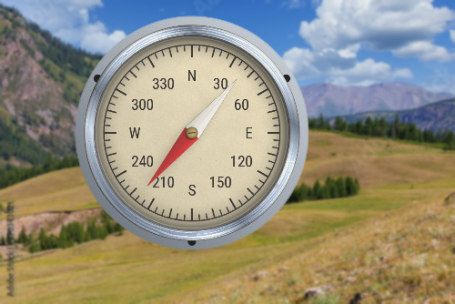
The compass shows 220 (°)
